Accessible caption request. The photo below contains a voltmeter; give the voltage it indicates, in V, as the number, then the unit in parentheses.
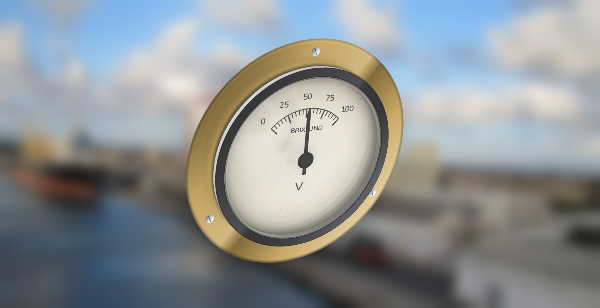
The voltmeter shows 50 (V)
